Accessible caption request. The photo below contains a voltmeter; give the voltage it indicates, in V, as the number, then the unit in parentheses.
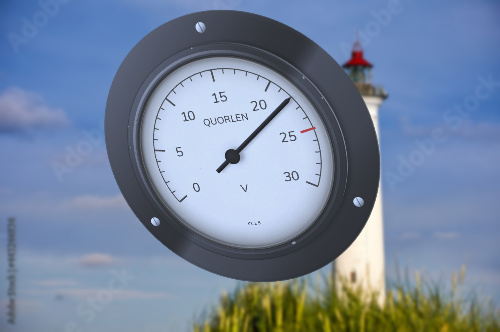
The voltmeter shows 22 (V)
